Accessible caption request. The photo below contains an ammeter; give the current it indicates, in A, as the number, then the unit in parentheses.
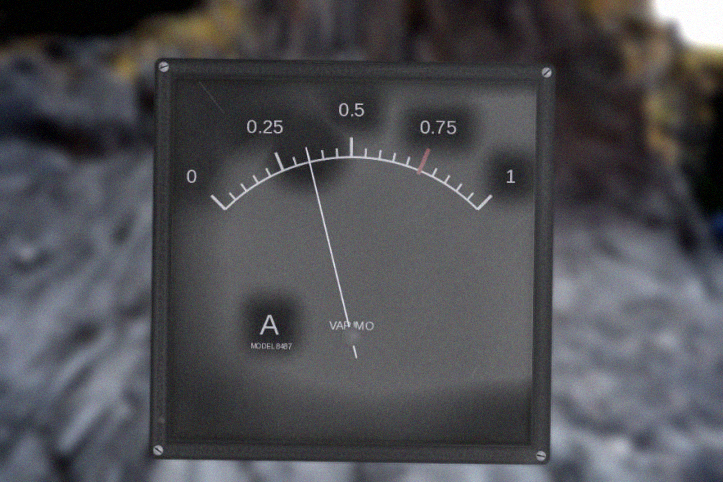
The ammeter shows 0.35 (A)
